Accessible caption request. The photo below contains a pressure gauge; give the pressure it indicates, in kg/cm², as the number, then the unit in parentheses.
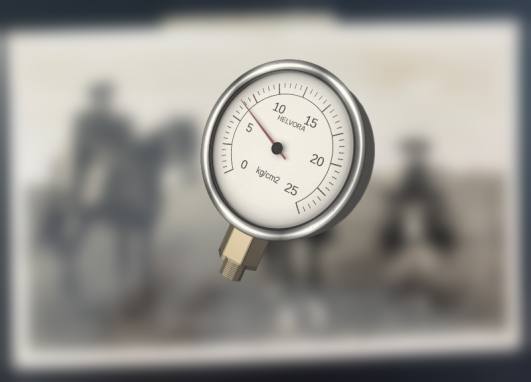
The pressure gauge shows 6.5 (kg/cm²)
